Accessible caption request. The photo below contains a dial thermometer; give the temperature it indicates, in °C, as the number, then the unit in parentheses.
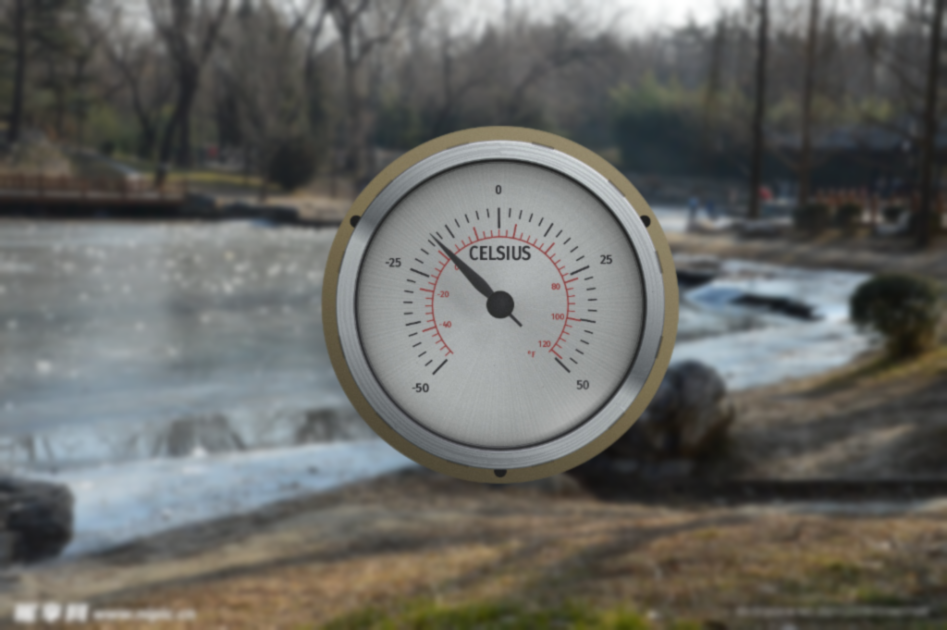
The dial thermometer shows -16.25 (°C)
